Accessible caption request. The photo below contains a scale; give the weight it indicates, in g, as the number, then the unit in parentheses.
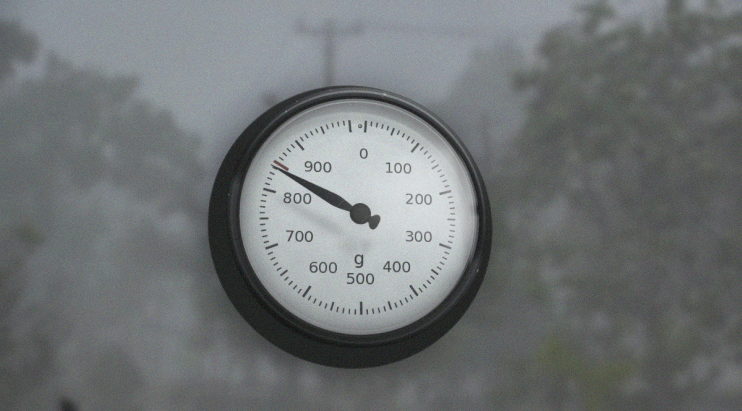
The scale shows 840 (g)
